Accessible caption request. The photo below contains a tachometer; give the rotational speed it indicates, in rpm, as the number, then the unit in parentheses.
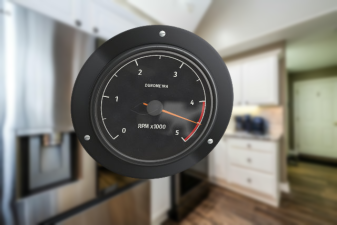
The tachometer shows 4500 (rpm)
